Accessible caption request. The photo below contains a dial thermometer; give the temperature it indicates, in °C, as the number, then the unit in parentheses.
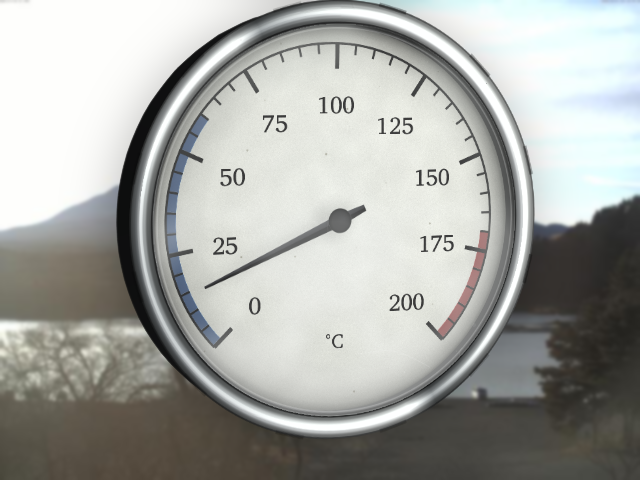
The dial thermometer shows 15 (°C)
